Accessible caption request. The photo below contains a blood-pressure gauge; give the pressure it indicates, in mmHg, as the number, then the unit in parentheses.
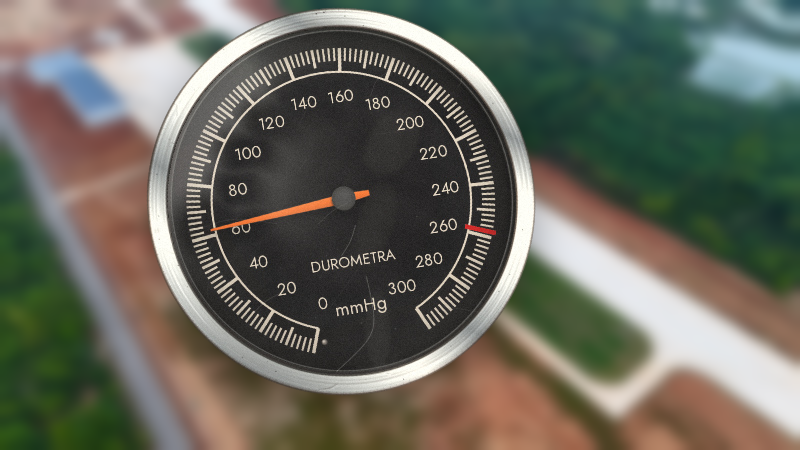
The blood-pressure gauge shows 62 (mmHg)
